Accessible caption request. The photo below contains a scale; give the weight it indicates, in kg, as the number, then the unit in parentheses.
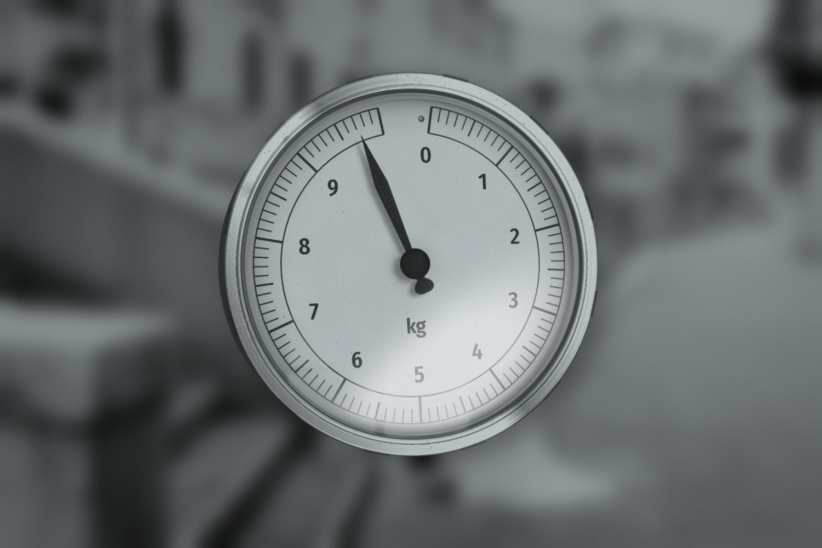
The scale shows 9.7 (kg)
